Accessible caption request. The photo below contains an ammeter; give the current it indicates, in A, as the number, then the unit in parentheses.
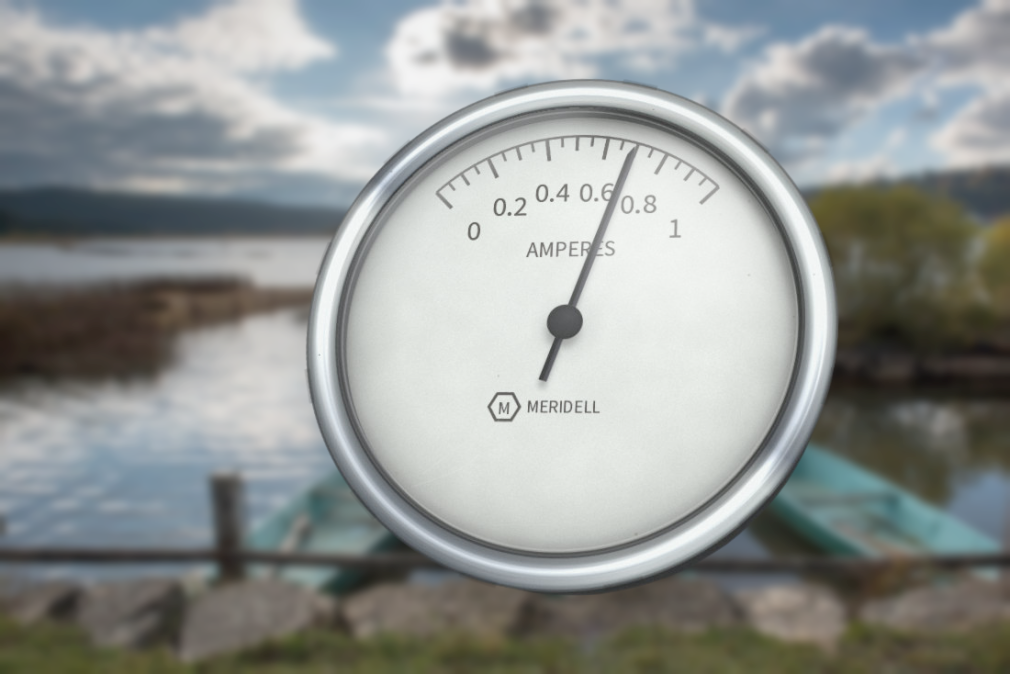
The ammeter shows 0.7 (A)
